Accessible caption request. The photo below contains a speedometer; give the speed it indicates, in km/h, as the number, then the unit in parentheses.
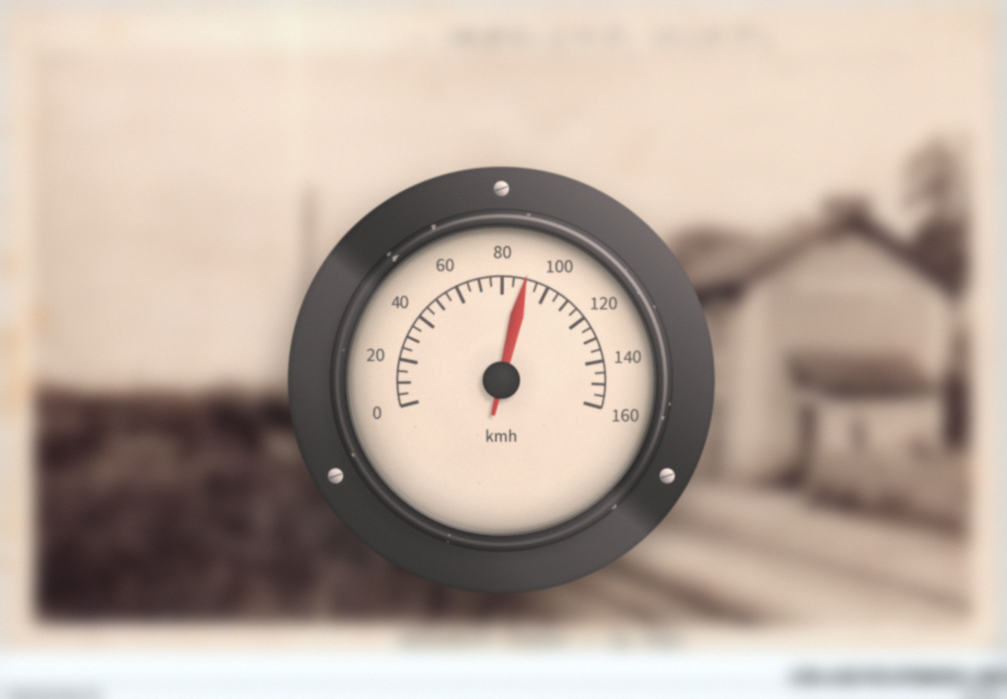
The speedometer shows 90 (km/h)
